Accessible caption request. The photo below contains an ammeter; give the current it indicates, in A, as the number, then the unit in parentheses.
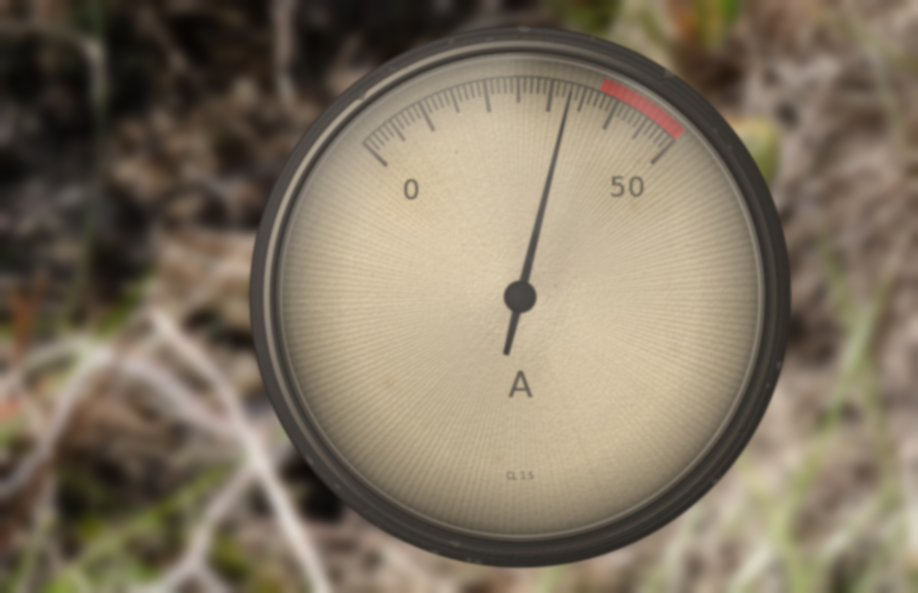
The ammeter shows 33 (A)
